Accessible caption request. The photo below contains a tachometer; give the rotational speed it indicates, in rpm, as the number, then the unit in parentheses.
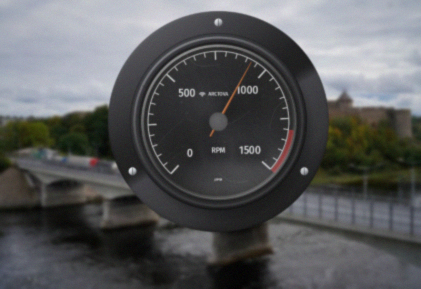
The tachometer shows 925 (rpm)
